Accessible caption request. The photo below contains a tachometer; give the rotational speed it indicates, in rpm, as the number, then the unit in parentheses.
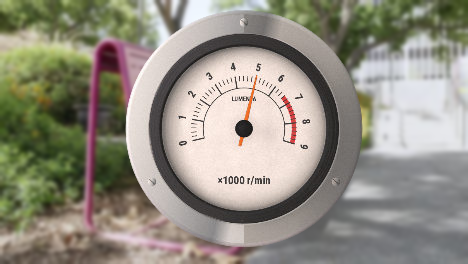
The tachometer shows 5000 (rpm)
